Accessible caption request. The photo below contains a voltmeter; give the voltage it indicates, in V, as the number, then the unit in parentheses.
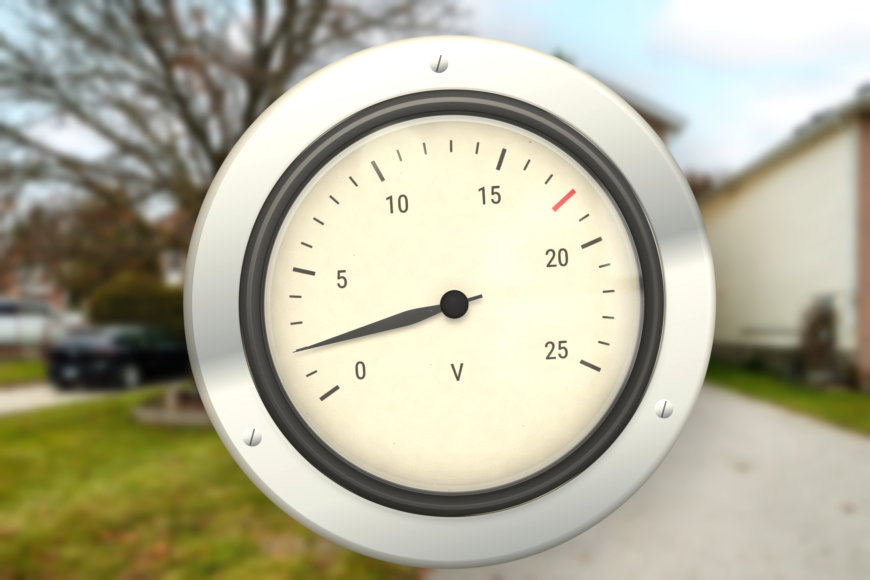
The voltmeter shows 2 (V)
